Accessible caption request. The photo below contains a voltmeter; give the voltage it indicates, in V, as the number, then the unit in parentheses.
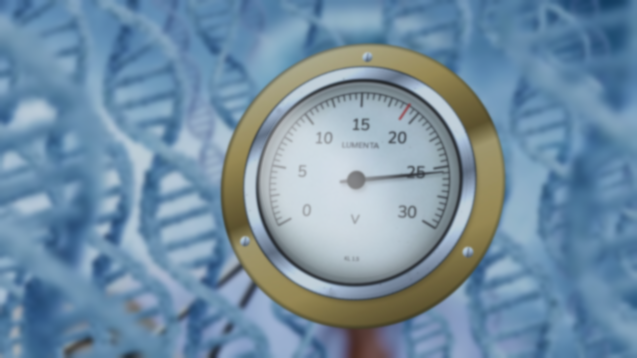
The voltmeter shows 25.5 (V)
